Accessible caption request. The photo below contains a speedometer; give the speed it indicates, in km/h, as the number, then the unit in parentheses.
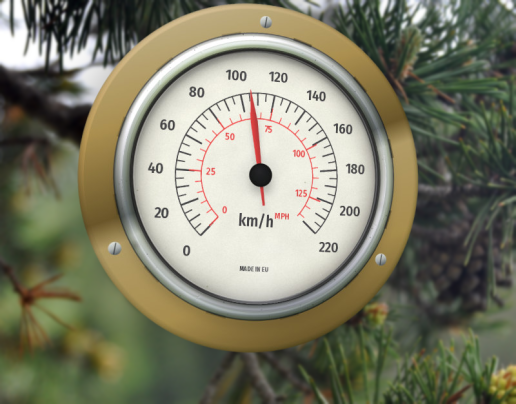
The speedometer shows 105 (km/h)
